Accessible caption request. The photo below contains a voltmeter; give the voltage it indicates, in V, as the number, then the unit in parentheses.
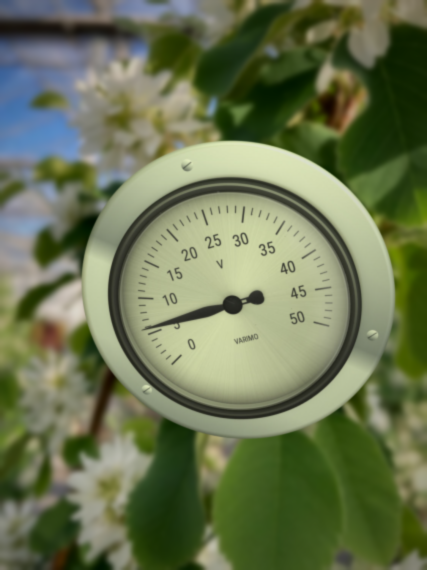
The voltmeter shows 6 (V)
